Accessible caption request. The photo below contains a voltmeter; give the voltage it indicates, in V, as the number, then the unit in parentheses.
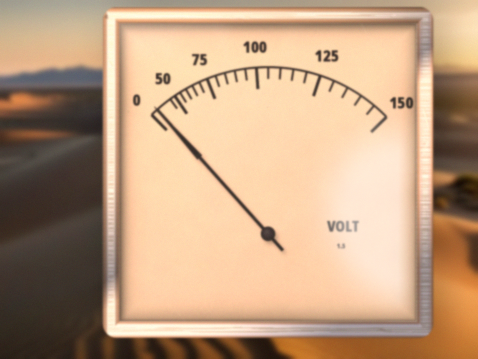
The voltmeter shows 25 (V)
